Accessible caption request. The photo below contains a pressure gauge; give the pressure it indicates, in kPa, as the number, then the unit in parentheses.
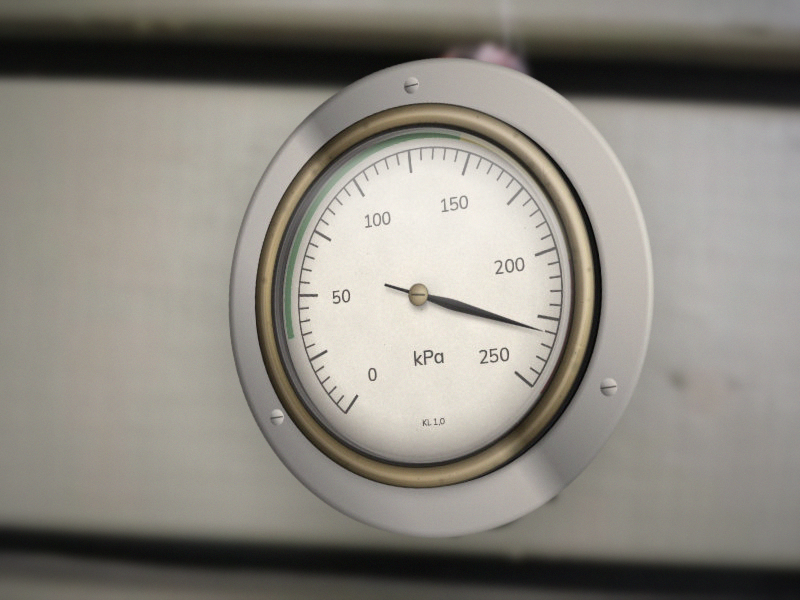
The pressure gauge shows 230 (kPa)
